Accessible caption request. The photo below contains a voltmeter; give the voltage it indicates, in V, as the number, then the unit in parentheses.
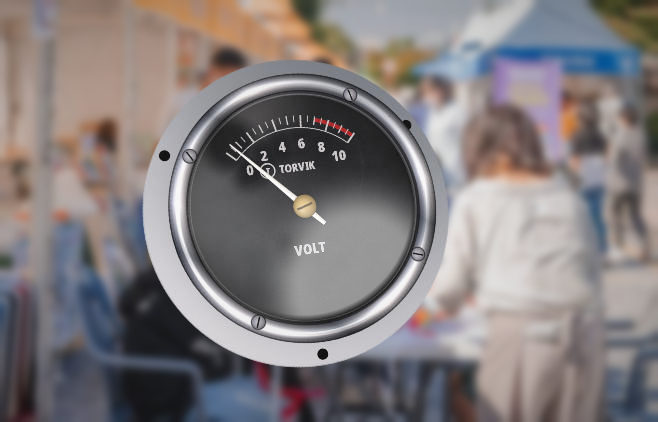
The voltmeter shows 0.5 (V)
